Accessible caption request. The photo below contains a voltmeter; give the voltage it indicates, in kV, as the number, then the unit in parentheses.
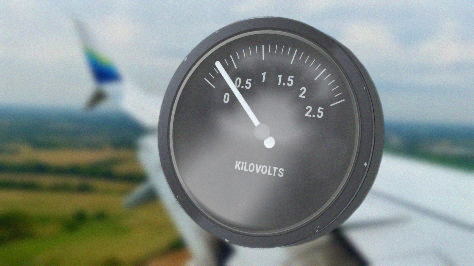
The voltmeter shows 0.3 (kV)
